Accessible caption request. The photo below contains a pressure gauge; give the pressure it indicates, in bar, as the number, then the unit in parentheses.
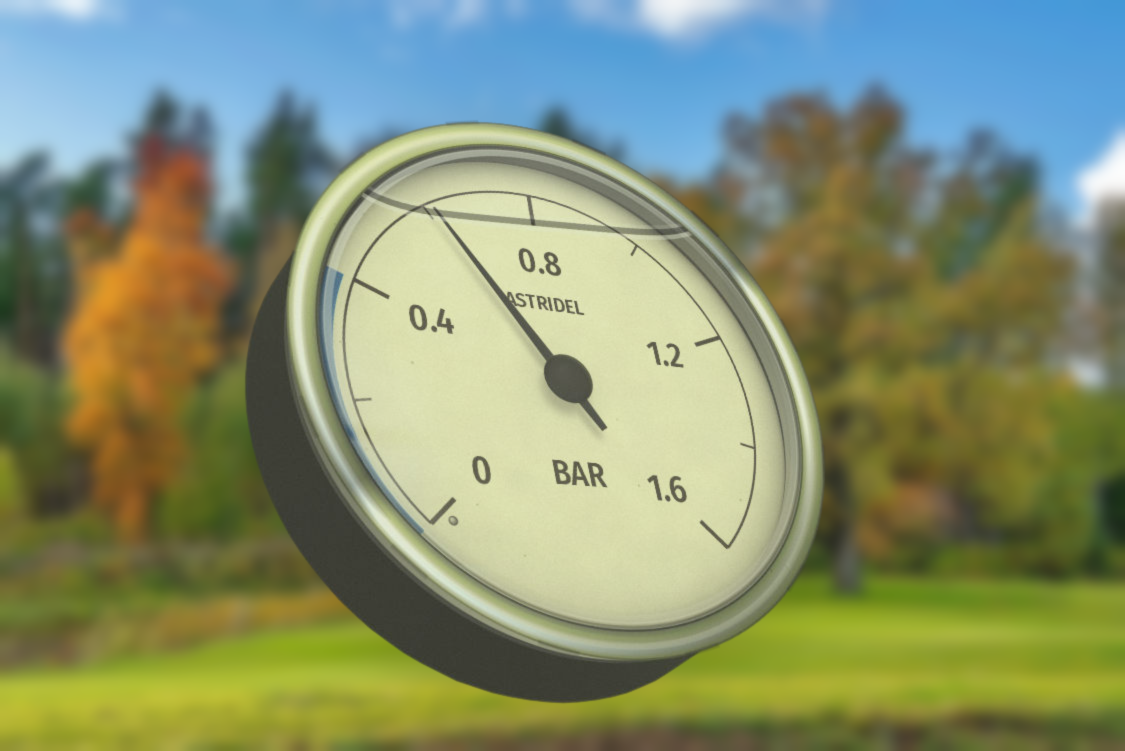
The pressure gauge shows 0.6 (bar)
